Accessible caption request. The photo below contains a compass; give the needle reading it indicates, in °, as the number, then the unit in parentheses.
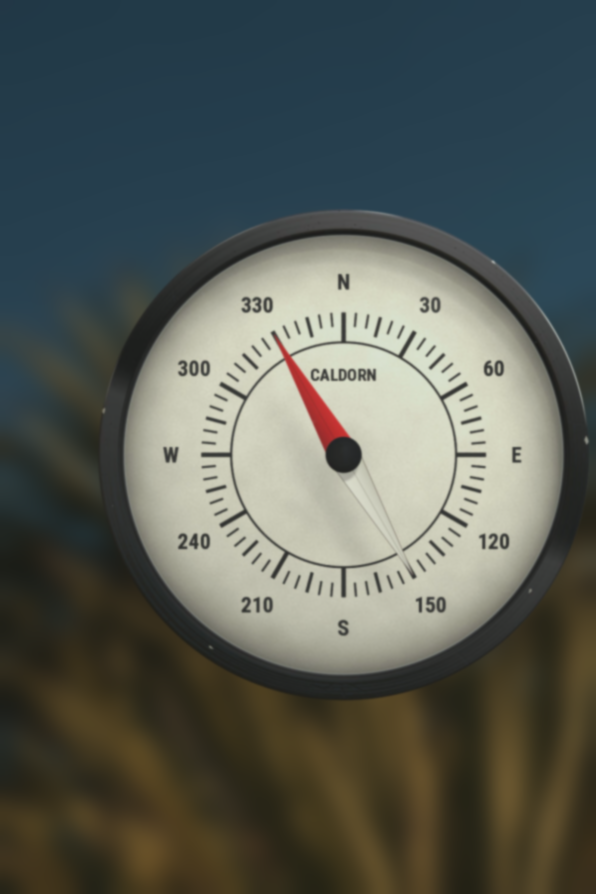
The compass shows 330 (°)
